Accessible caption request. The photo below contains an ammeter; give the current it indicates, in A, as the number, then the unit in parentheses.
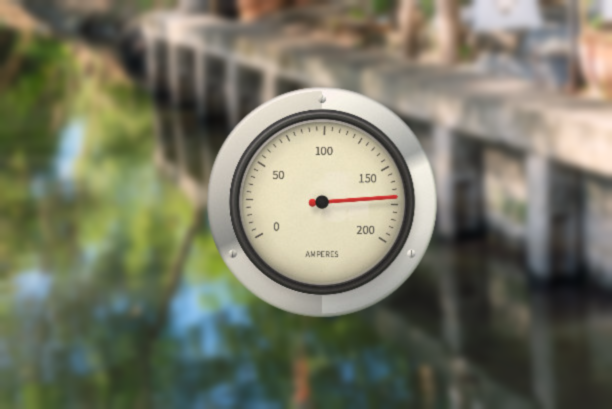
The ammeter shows 170 (A)
